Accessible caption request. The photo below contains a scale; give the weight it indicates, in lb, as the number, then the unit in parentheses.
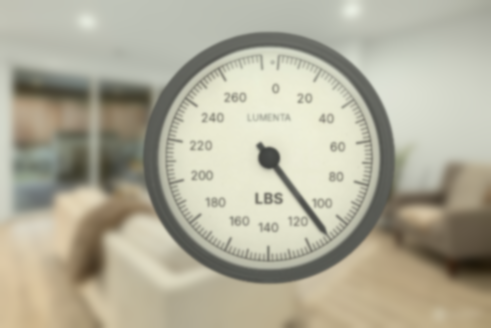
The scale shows 110 (lb)
